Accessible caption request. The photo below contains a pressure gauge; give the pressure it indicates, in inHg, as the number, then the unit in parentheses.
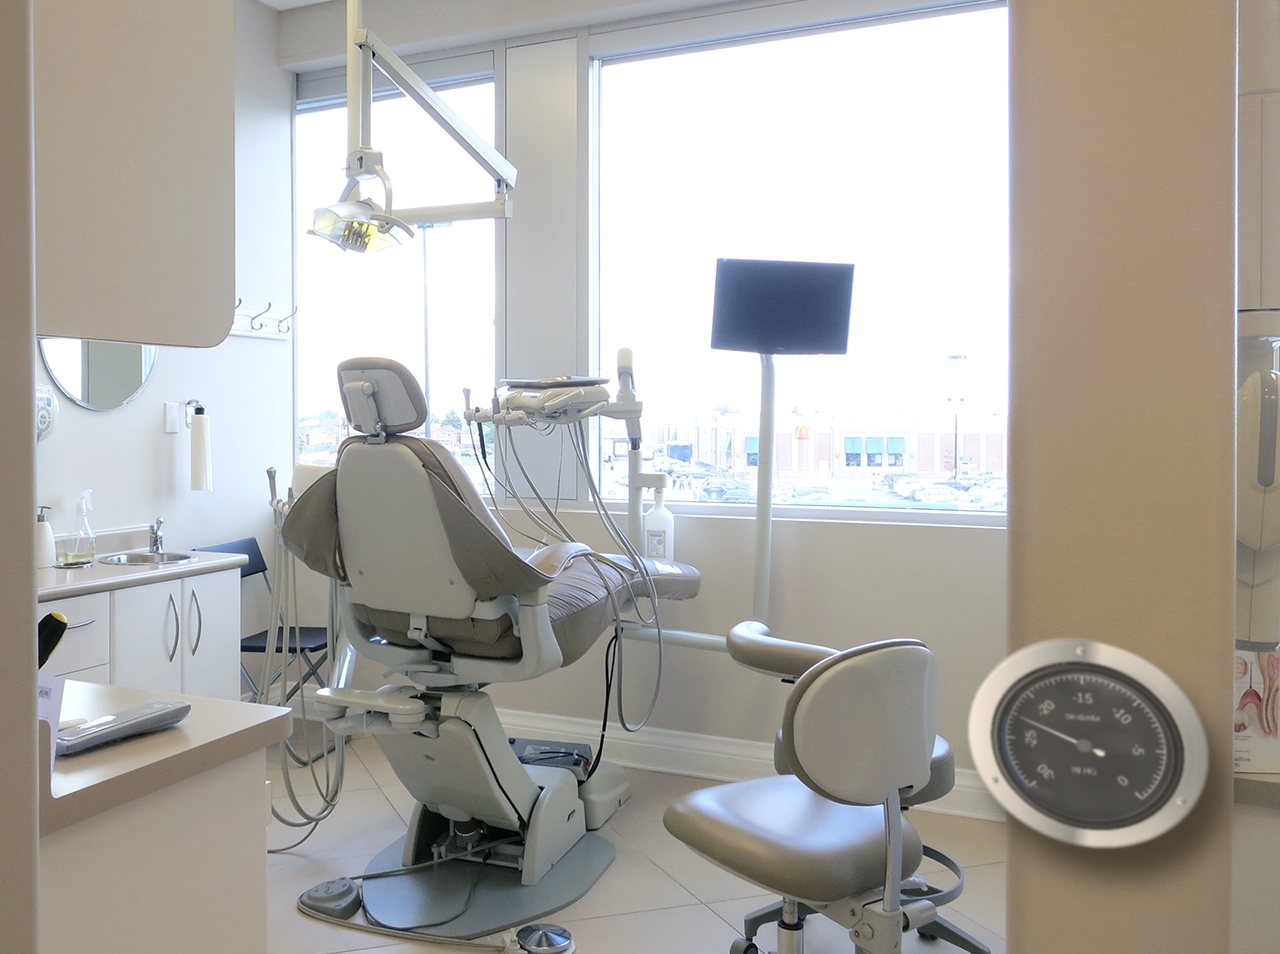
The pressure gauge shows -22.5 (inHg)
